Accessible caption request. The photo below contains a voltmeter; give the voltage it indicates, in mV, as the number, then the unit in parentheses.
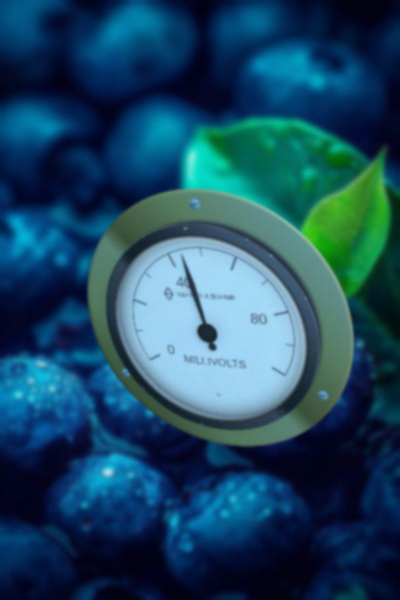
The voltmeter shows 45 (mV)
